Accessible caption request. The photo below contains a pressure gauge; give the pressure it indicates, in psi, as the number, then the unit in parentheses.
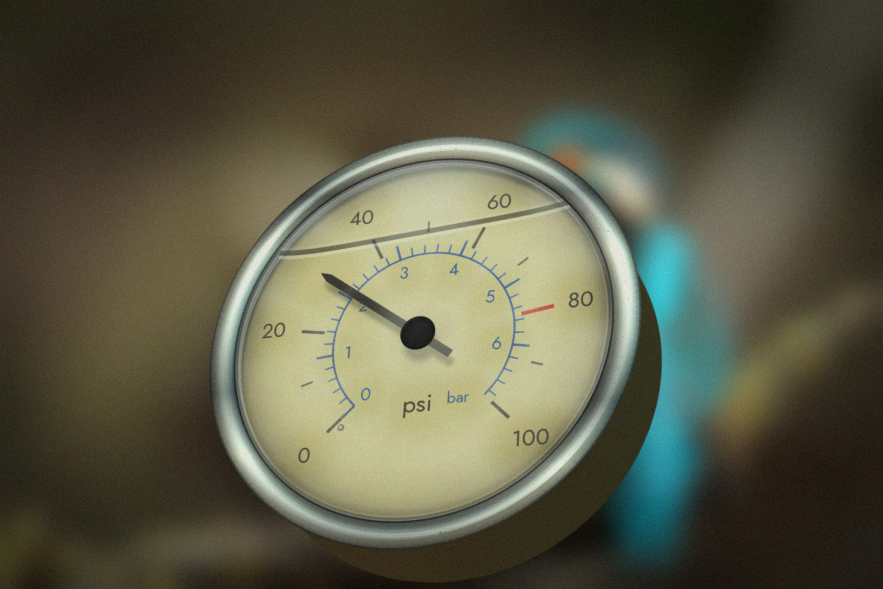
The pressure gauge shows 30 (psi)
